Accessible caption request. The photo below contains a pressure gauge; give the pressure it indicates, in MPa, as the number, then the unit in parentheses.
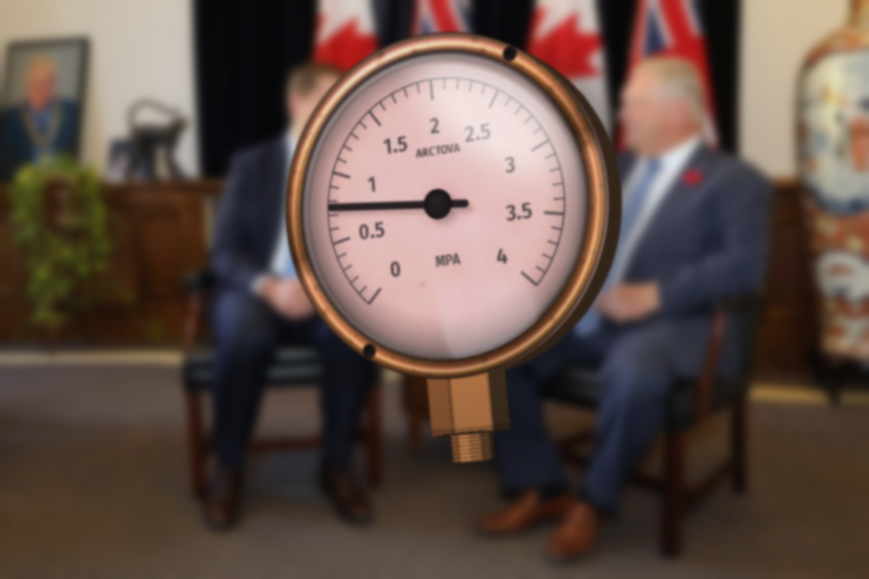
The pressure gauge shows 0.75 (MPa)
